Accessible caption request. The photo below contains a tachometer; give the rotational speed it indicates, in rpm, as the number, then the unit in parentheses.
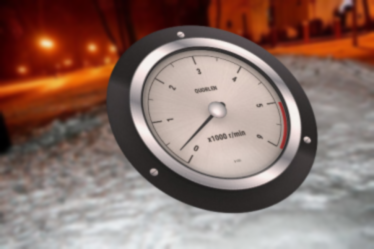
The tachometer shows 250 (rpm)
